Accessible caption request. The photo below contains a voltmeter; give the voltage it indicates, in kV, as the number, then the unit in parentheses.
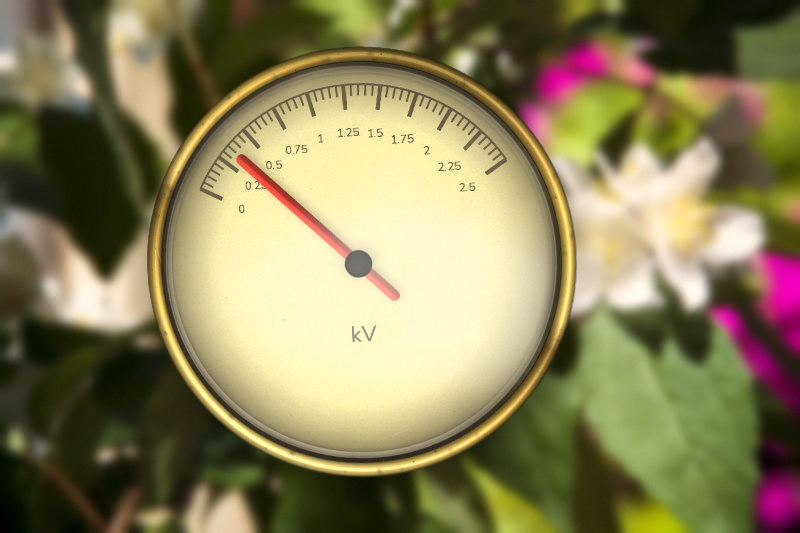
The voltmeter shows 0.35 (kV)
